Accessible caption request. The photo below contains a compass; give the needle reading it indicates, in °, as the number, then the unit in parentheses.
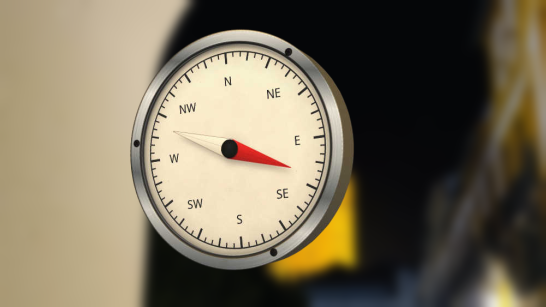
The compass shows 112.5 (°)
